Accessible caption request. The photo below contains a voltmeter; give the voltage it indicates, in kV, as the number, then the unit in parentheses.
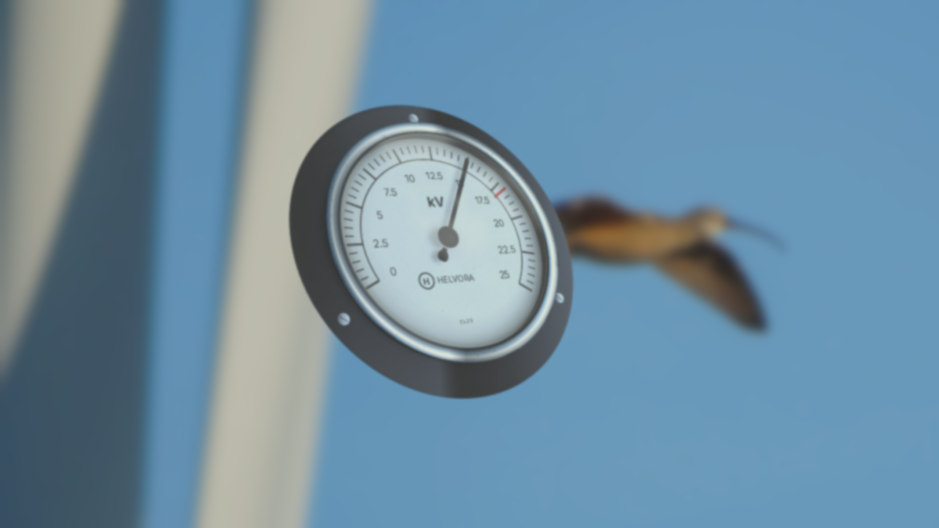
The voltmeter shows 15 (kV)
